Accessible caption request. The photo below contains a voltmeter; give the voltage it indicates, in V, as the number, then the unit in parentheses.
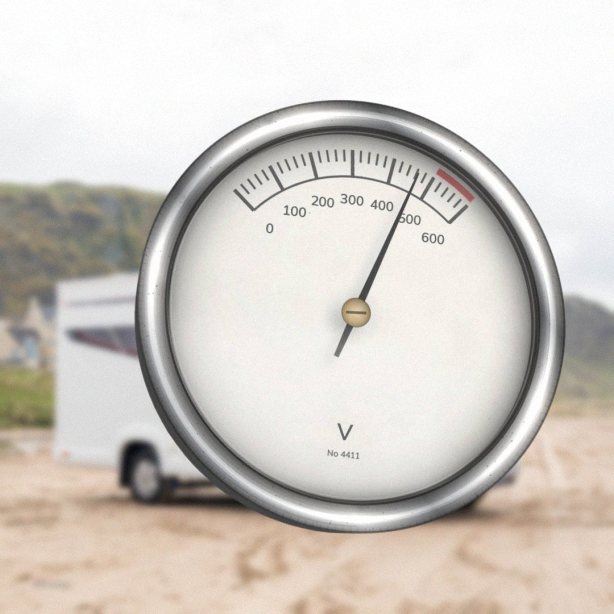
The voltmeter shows 460 (V)
